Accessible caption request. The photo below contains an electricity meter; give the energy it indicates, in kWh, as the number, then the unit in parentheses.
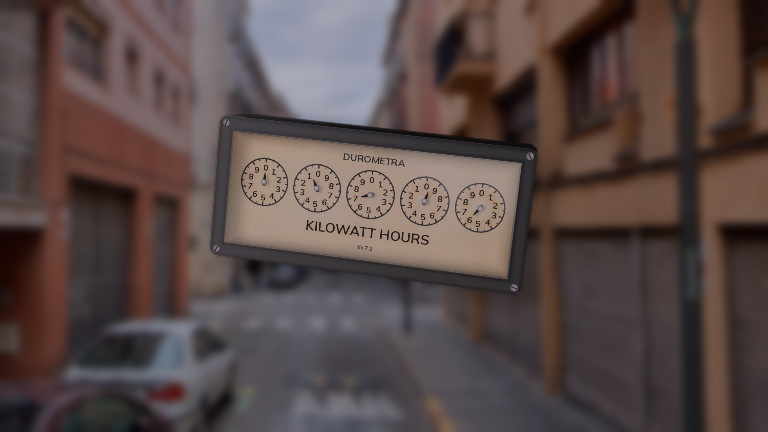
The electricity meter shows 696 (kWh)
